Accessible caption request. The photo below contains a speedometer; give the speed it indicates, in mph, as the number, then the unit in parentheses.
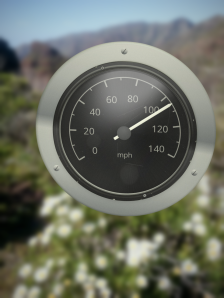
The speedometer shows 105 (mph)
